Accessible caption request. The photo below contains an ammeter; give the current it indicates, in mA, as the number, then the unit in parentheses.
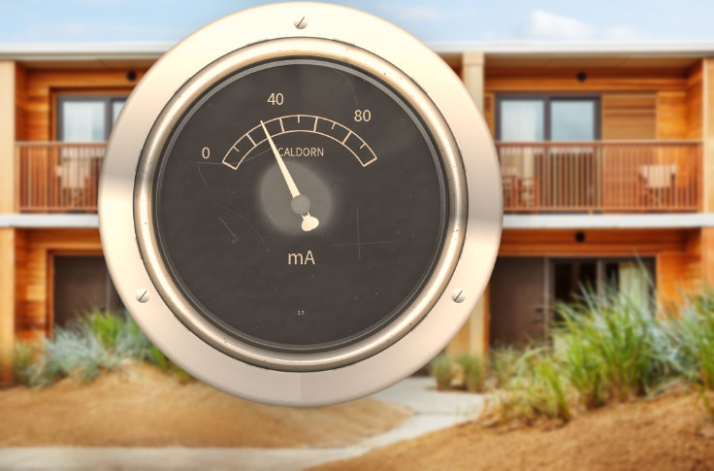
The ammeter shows 30 (mA)
